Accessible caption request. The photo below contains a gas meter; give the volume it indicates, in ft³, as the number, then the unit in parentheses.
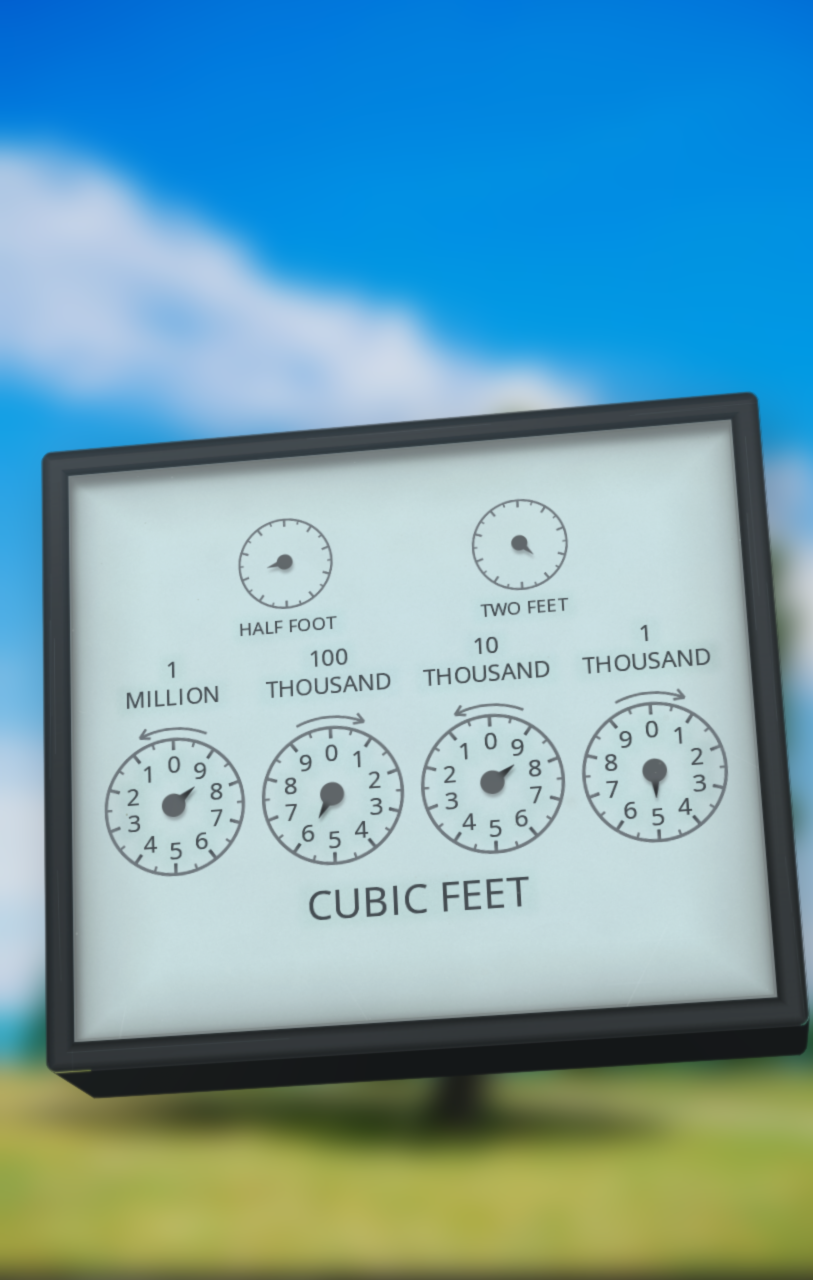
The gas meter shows 858500 (ft³)
